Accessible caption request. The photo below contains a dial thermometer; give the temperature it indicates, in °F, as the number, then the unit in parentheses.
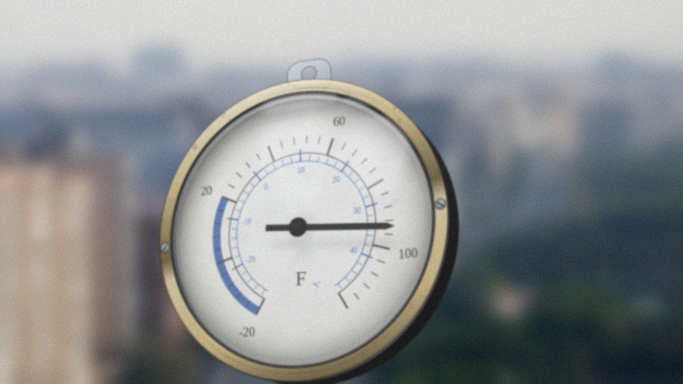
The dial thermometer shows 94 (°F)
